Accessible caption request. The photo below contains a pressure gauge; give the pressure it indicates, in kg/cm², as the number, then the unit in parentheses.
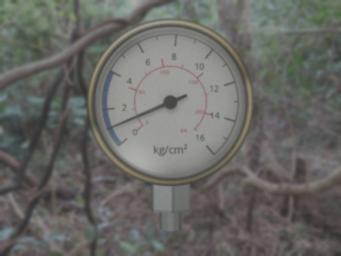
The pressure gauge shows 1 (kg/cm²)
